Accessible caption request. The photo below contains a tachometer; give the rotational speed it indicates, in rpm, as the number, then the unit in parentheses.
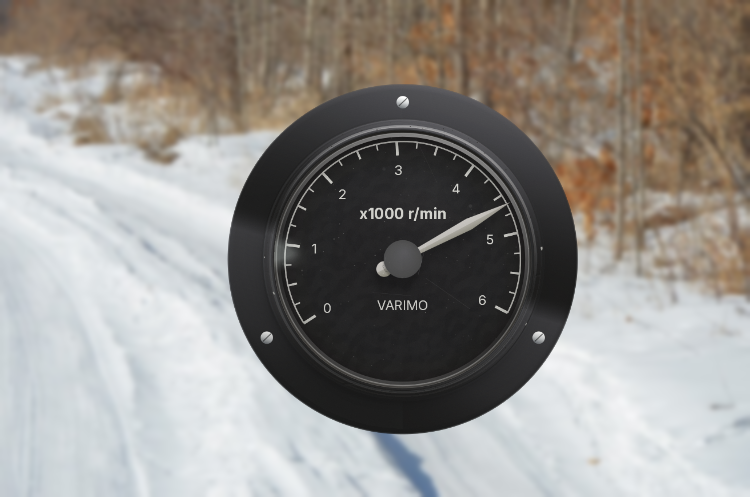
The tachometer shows 4625 (rpm)
